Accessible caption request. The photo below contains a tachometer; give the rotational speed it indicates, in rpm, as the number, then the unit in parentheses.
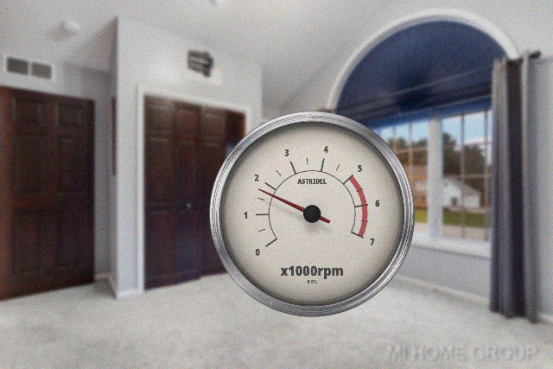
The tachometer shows 1750 (rpm)
